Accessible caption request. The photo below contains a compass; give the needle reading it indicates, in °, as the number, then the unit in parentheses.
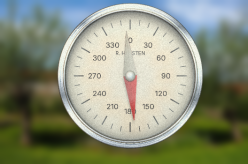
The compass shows 175 (°)
